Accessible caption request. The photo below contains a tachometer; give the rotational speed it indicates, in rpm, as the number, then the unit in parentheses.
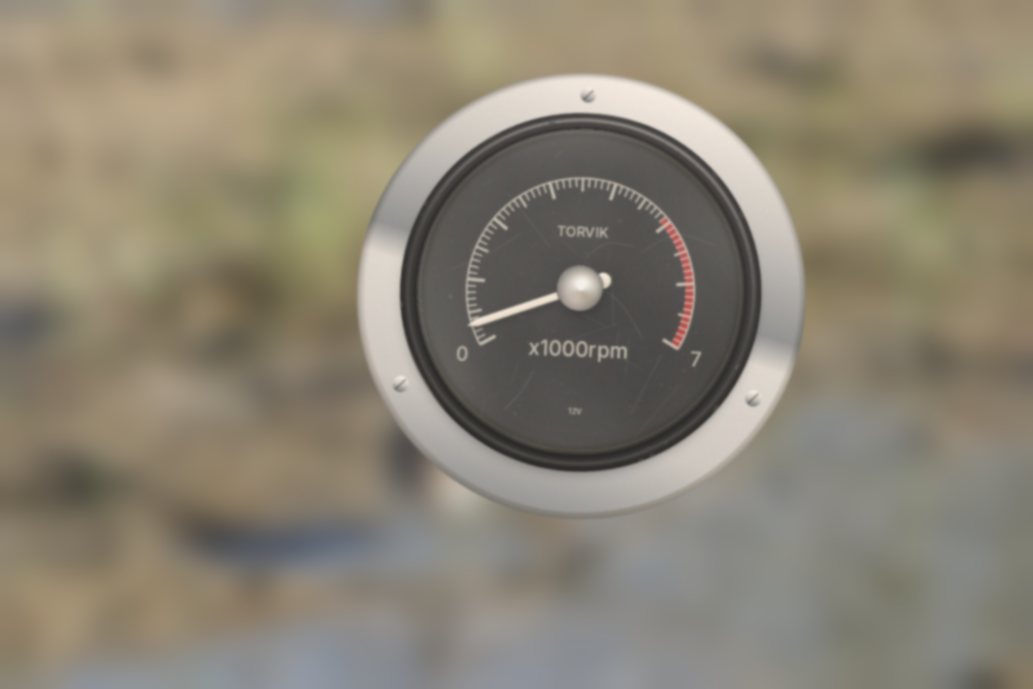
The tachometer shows 300 (rpm)
